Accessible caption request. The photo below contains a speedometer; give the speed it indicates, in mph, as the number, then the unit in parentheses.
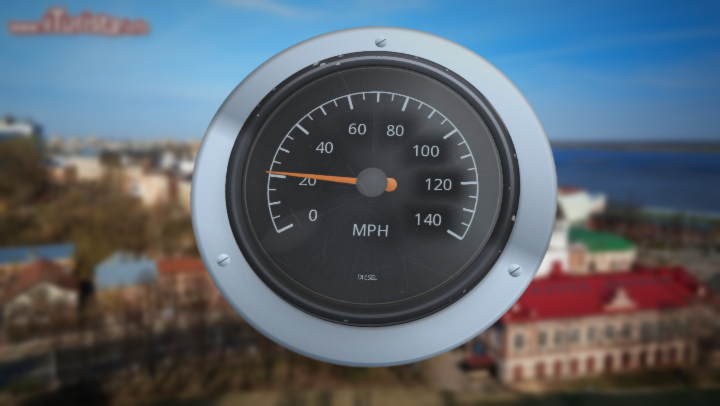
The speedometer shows 20 (mph)
